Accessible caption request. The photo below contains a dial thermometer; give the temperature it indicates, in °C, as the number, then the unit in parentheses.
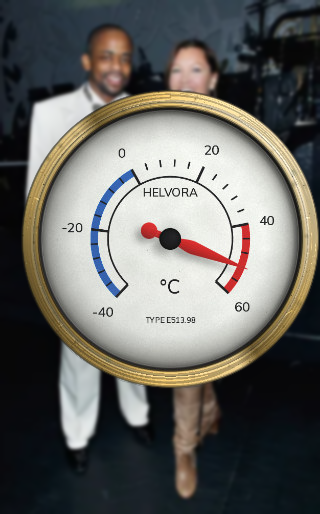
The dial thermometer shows 52 (°C)
